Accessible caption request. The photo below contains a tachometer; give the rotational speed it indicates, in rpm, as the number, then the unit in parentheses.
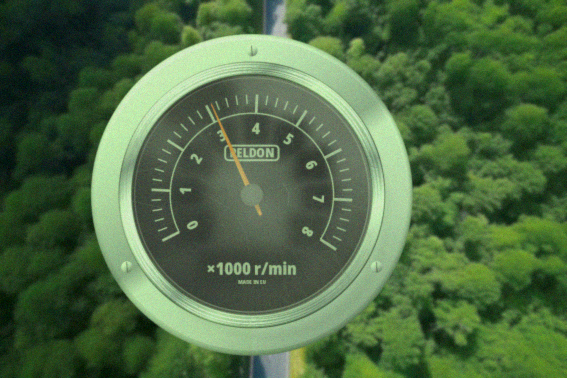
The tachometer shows 3100 (rpm)
